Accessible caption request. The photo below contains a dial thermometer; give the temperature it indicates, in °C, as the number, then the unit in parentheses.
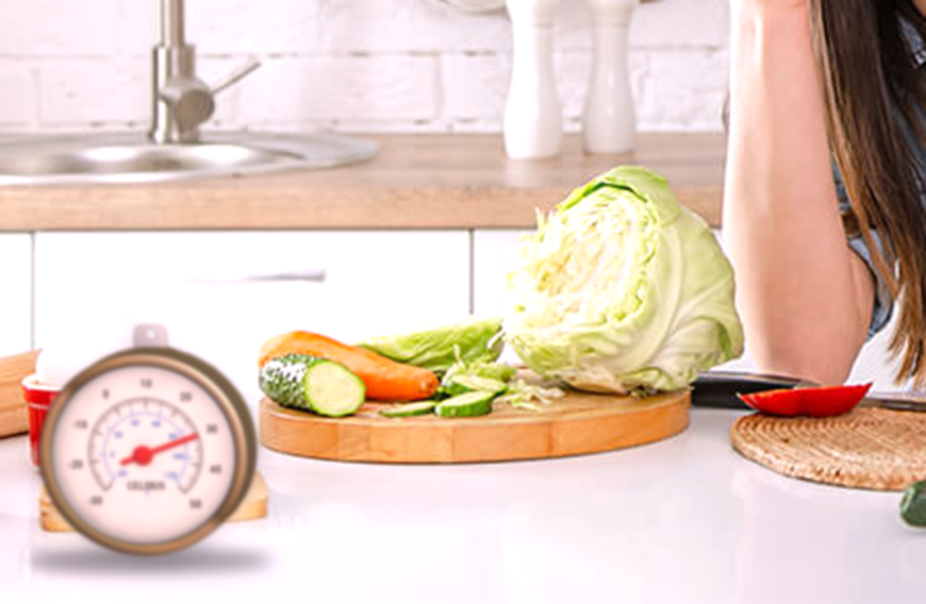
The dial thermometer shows 30 (°C)
